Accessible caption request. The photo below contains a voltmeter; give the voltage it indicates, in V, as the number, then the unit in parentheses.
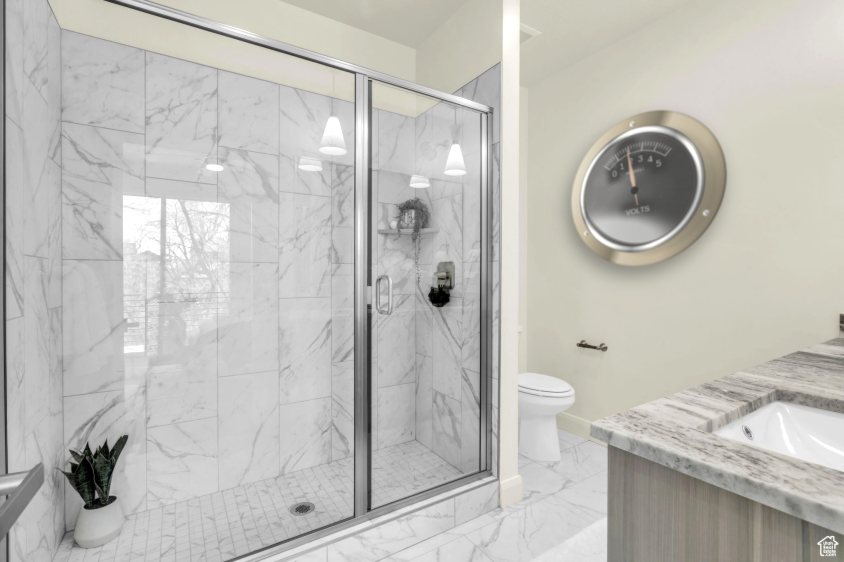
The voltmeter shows 2 (V)
